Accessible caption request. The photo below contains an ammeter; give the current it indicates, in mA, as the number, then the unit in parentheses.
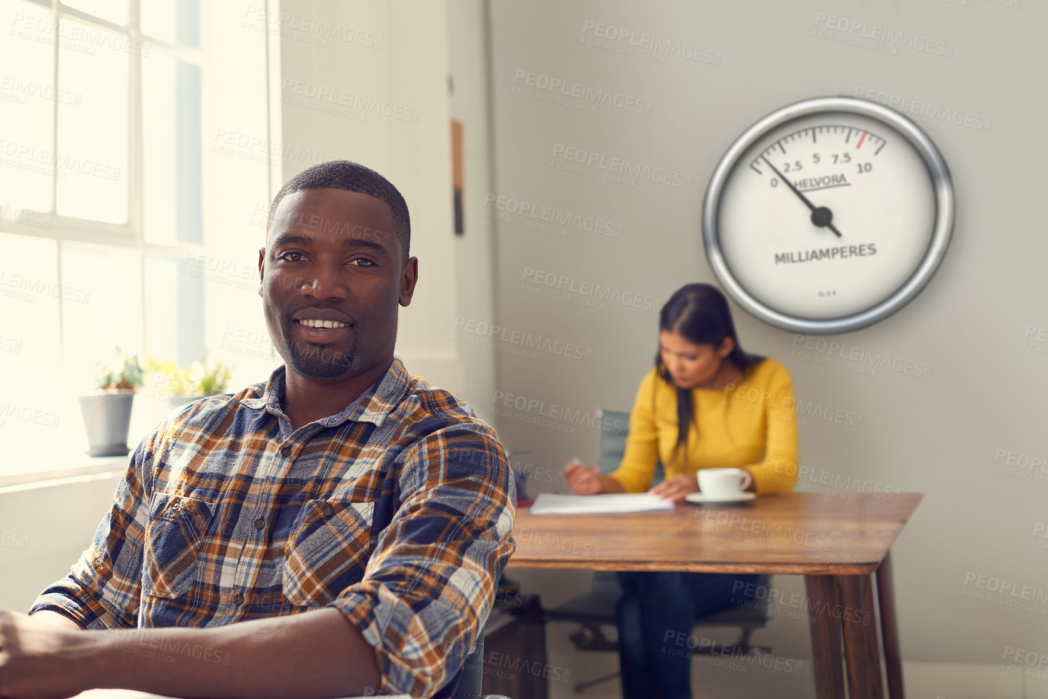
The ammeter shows 1 (mA)
